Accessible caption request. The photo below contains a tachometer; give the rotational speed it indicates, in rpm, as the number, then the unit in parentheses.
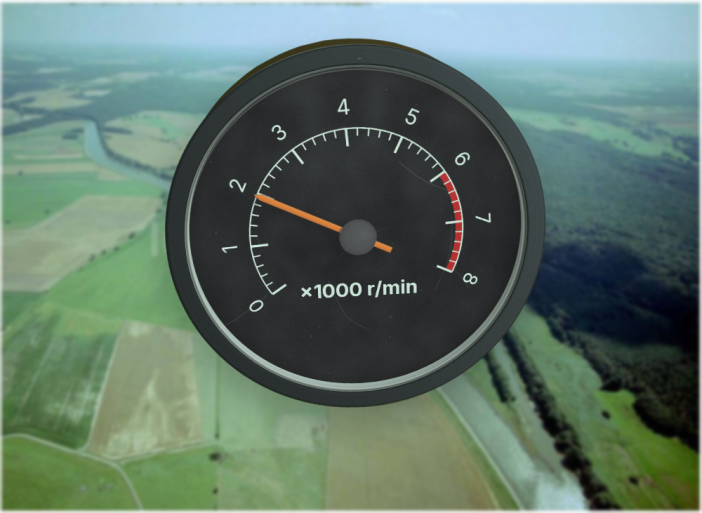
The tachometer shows 2000 (rpm)
